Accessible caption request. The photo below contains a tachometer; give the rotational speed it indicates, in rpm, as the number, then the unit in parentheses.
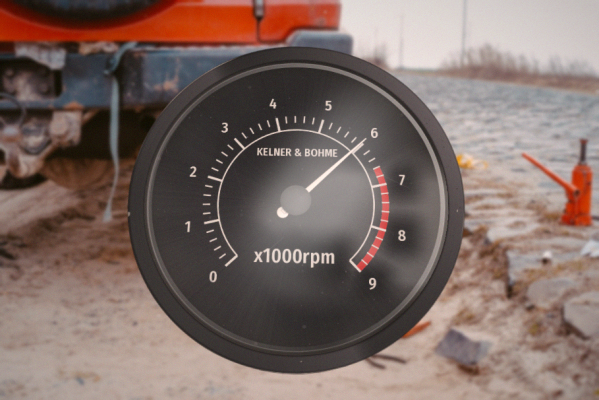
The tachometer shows 6000 (rpm)
